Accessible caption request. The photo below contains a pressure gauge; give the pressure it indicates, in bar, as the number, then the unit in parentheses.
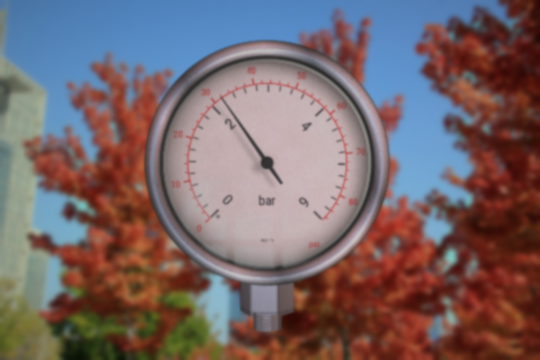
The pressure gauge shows 2.2 (bar)
